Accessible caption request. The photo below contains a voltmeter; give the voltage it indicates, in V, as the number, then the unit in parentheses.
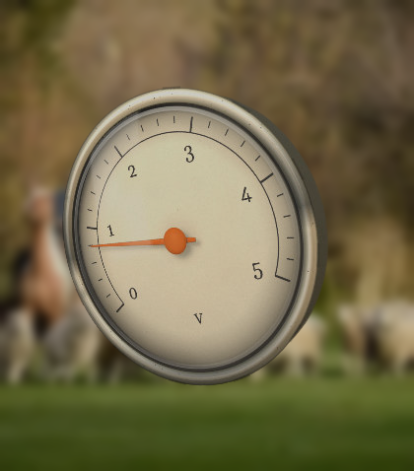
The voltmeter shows 0.8 (V)
